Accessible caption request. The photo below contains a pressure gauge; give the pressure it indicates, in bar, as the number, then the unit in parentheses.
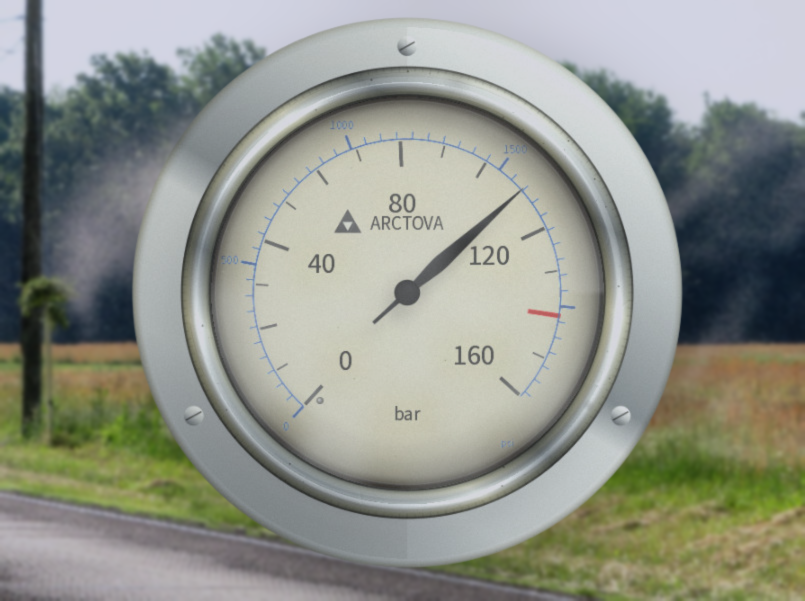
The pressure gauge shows 110 (bar)
